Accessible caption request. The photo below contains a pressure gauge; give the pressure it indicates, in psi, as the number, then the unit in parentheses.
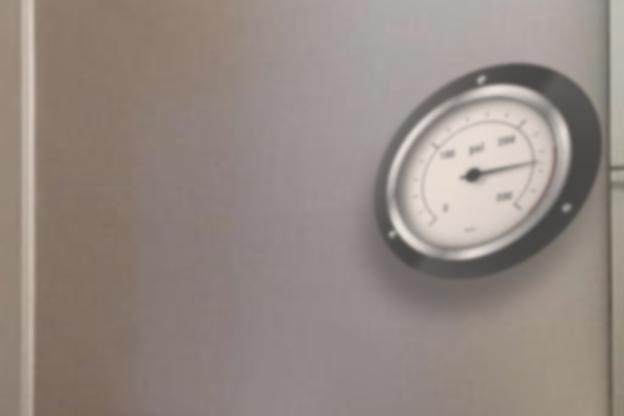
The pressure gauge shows 250 (psi)
